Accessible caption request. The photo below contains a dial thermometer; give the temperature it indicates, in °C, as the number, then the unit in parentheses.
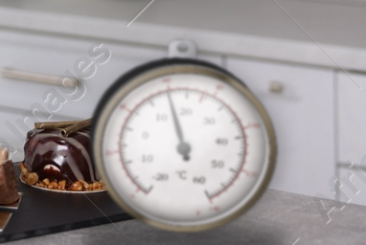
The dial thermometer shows 15 (°C)
